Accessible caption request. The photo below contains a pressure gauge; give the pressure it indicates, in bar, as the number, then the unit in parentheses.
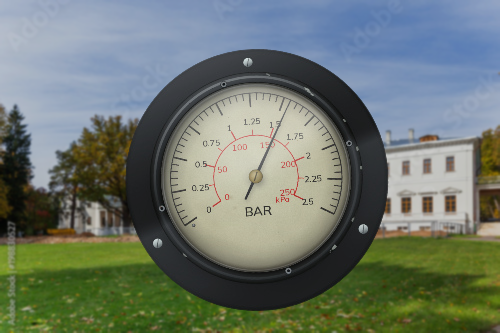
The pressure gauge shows 1.55 (bar)
